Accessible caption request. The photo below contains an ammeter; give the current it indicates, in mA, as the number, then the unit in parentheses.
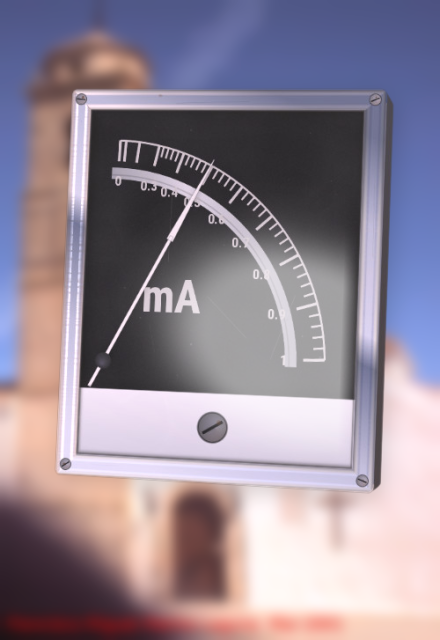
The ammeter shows 0.5 (mA)
